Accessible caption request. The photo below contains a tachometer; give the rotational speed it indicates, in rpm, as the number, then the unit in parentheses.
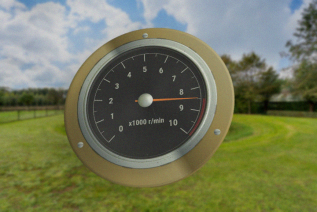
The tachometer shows 8500 (rpm)
